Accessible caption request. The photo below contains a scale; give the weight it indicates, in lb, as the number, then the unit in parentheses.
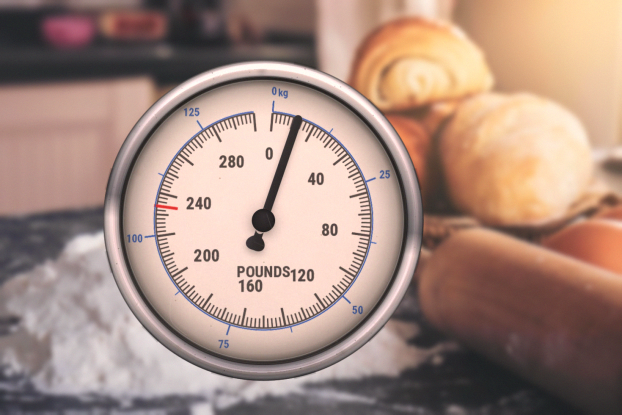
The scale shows 12 (lb)
